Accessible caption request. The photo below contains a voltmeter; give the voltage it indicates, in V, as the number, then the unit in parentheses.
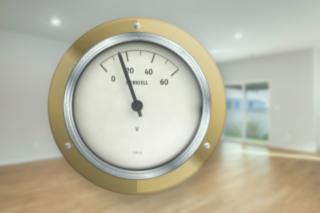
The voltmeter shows 15 (V)
